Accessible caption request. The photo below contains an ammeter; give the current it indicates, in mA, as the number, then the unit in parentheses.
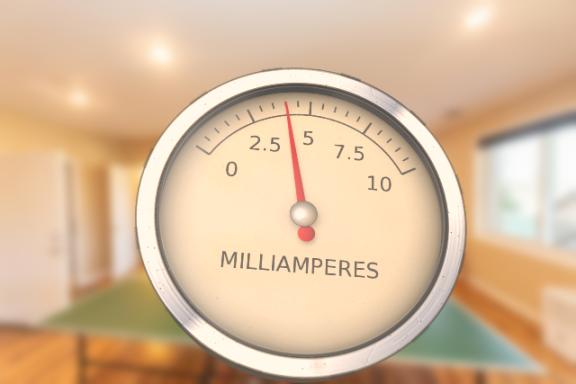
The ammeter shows 4 (mA)
